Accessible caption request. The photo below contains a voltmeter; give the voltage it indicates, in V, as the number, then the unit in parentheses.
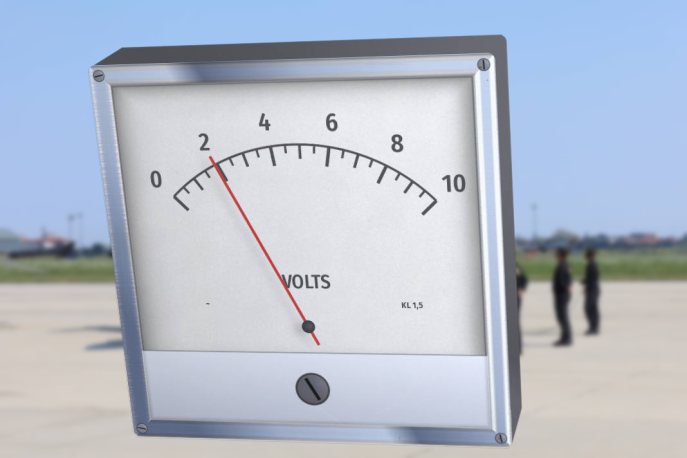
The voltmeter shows 2 (V)
